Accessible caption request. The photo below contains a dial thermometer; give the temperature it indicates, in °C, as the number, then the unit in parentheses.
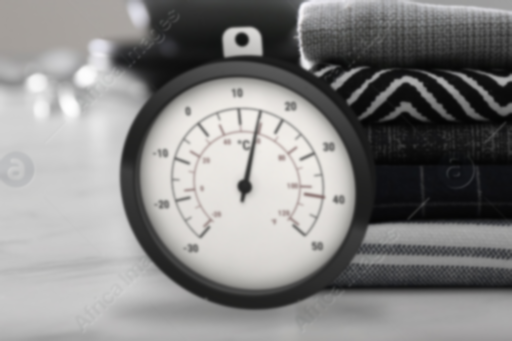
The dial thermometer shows 15 (°C)
